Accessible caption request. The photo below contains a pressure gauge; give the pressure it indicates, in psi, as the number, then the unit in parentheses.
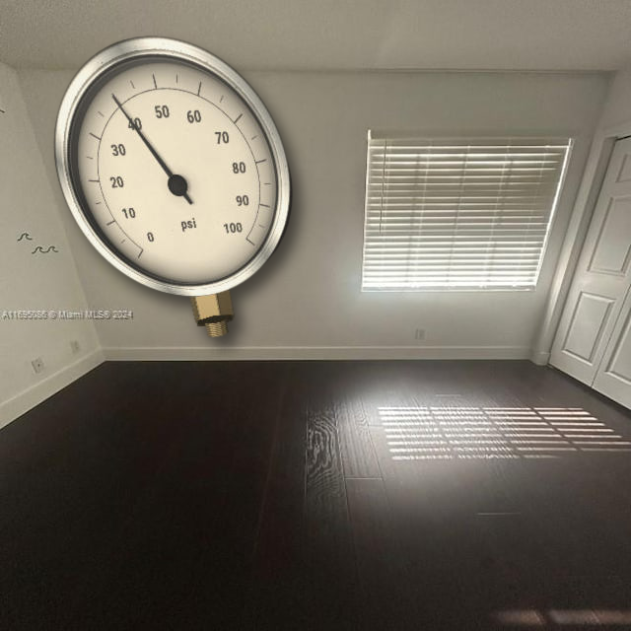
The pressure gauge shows 40 (psi)
